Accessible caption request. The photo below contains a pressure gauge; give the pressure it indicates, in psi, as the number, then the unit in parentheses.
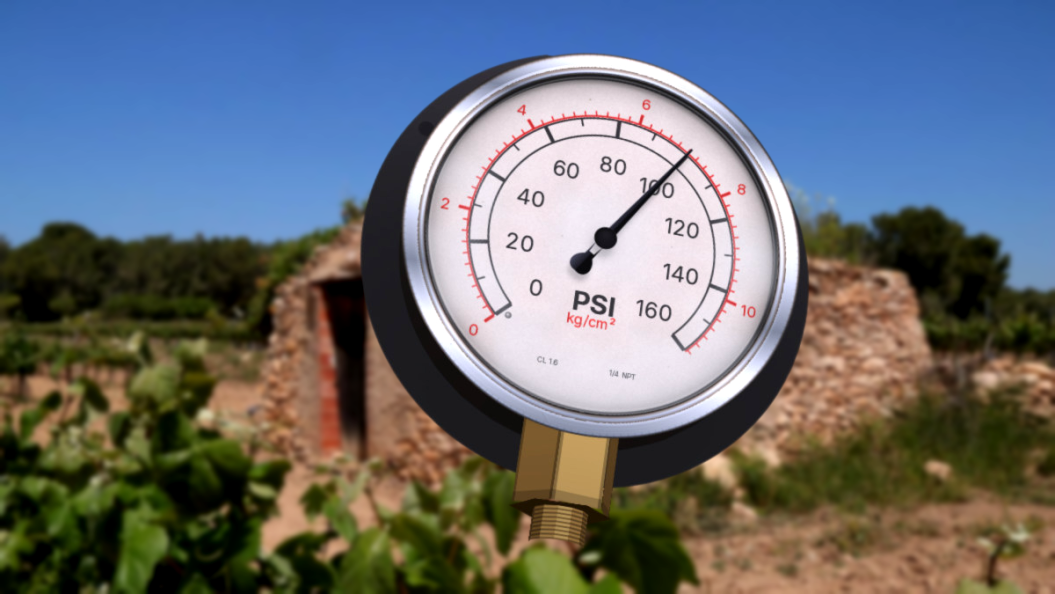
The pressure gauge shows 100 (psi)
